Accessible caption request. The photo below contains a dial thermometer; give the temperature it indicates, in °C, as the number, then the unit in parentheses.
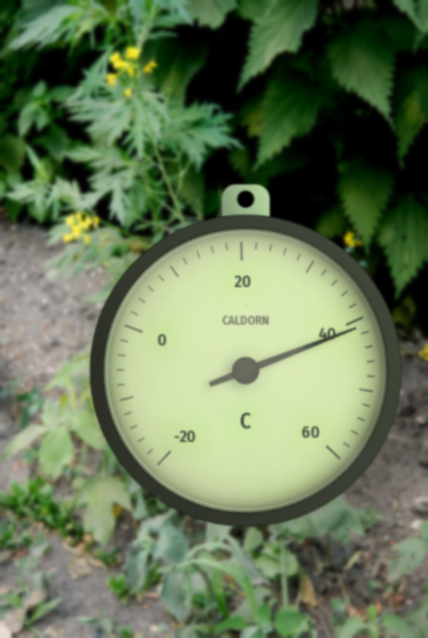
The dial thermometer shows 41 (°C)
